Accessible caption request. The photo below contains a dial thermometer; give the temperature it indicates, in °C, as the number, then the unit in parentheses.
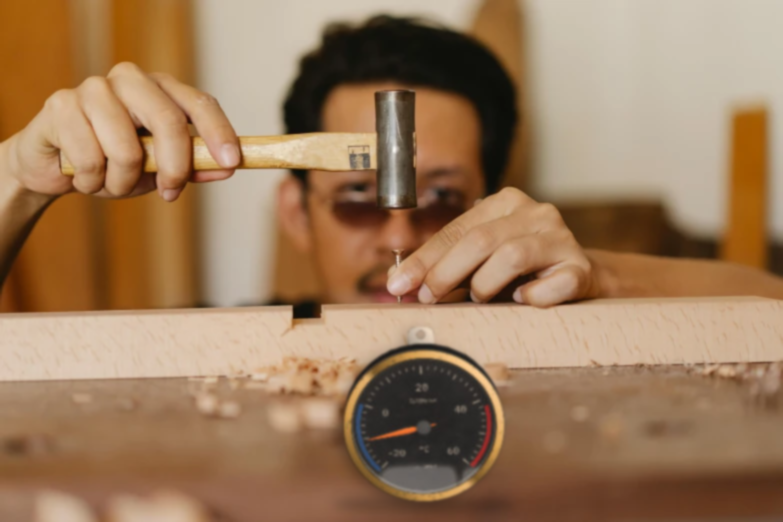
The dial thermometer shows -10 (°C)
